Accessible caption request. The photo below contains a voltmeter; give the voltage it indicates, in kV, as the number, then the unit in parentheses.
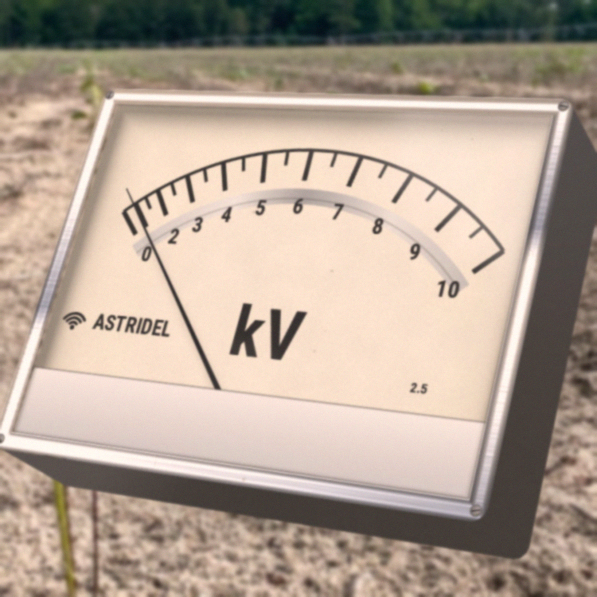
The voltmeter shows 1 (kV)
